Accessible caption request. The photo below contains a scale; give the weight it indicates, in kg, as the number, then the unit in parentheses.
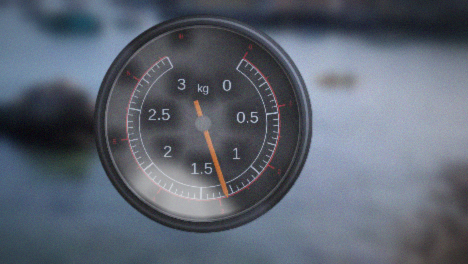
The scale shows 1.3 (kg)
